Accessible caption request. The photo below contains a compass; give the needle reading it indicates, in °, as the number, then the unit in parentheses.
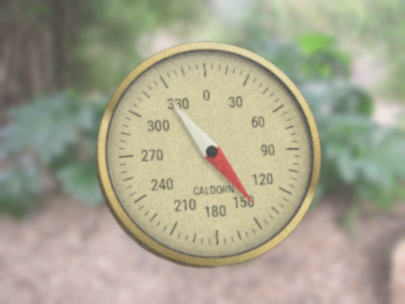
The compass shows 145 (°)
